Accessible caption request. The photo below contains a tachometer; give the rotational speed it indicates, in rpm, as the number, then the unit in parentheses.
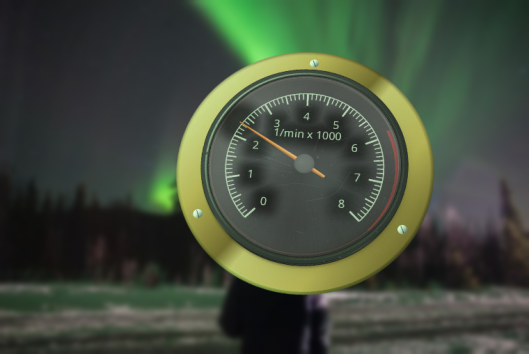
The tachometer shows 2300 (rpm)
